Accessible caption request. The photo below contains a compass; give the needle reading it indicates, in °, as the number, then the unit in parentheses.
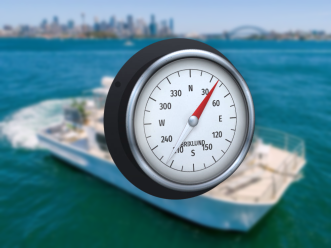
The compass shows 37.5 (°)
